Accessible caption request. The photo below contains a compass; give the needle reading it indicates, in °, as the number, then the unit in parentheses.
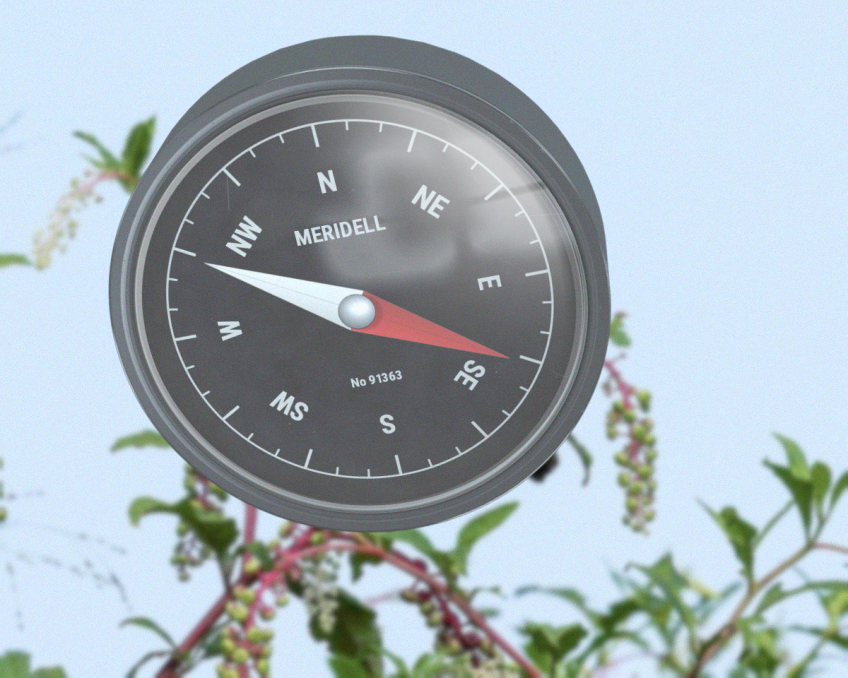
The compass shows 120 (°)
